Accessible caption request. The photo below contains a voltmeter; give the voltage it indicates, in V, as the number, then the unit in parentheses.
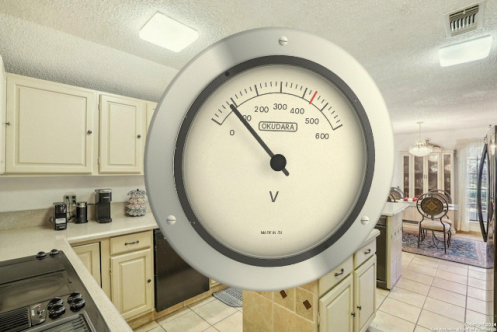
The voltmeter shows 80 (V)
